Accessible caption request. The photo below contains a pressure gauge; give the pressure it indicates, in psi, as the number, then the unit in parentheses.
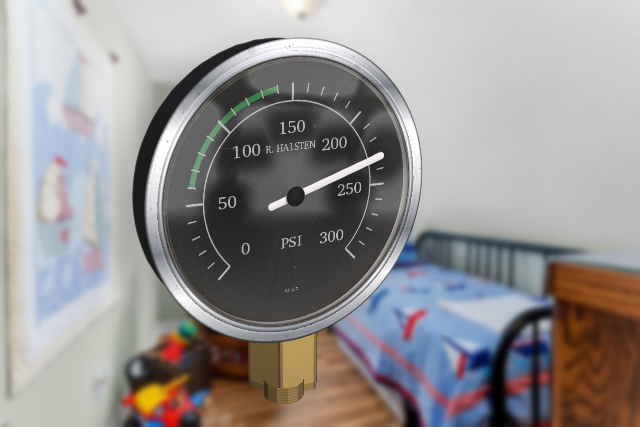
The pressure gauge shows 230 (psi)
